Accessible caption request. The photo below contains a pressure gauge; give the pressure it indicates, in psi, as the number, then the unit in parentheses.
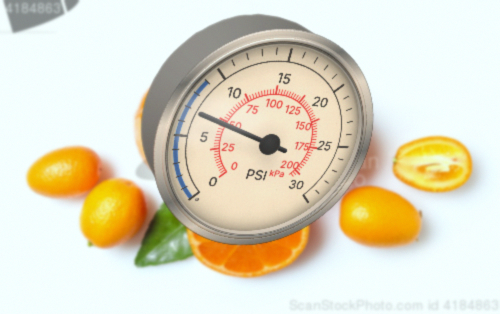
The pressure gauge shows 7 (psi)
